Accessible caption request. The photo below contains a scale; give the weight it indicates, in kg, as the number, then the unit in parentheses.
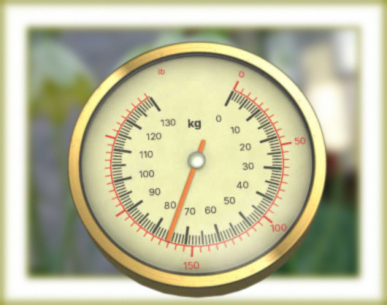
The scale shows 75 (kg)
